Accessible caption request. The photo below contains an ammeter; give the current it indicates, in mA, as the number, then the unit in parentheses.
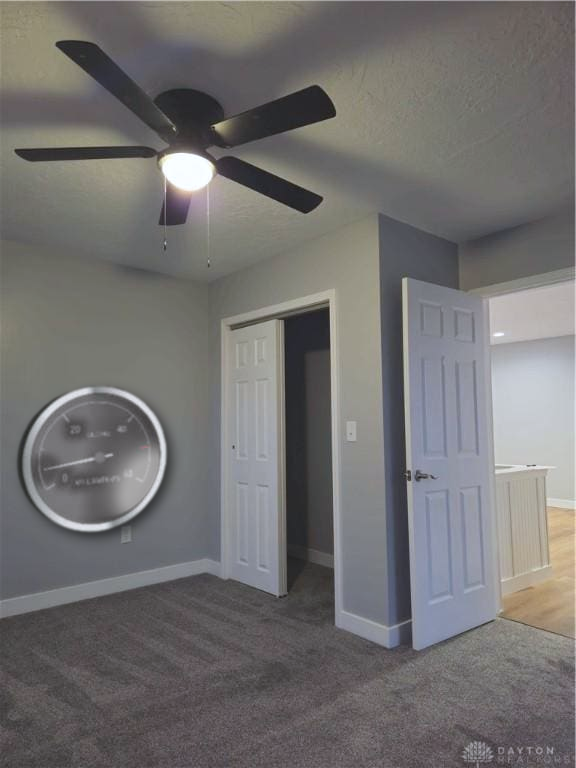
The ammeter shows 5 (mA)
